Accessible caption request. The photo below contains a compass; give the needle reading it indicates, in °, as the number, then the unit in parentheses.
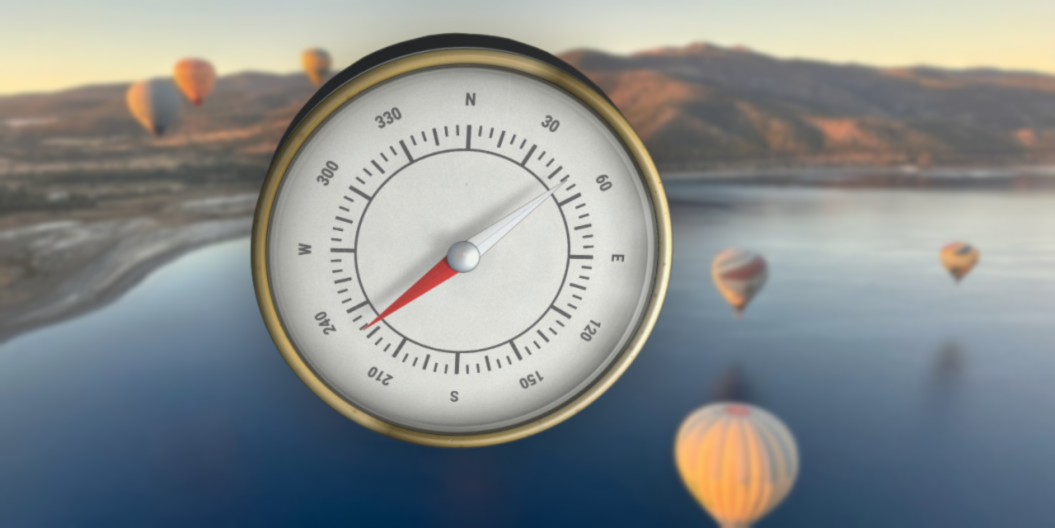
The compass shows 230 (°)
